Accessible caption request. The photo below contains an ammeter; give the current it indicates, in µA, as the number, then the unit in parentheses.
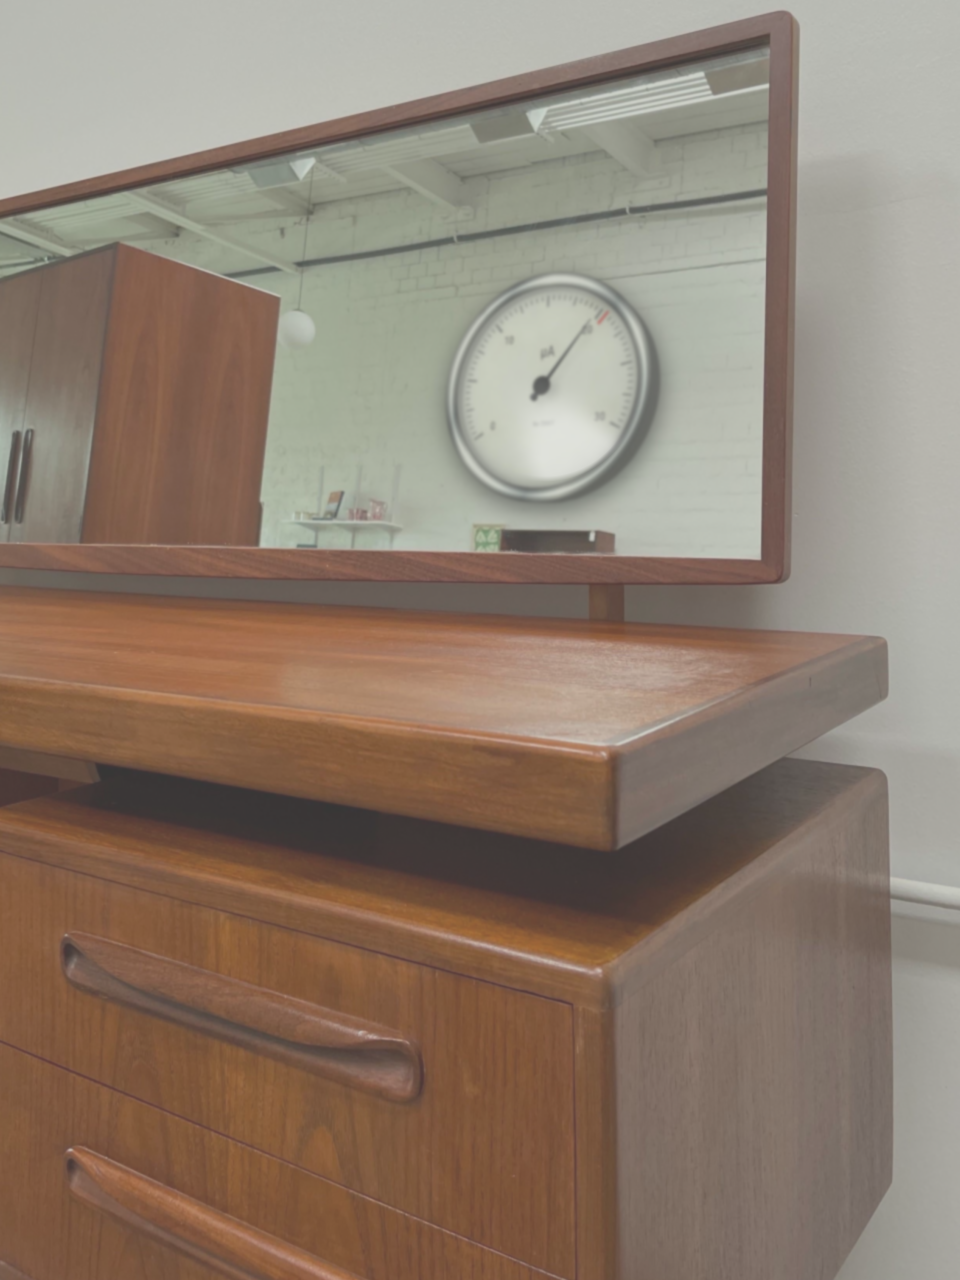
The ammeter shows 20 (µA)
